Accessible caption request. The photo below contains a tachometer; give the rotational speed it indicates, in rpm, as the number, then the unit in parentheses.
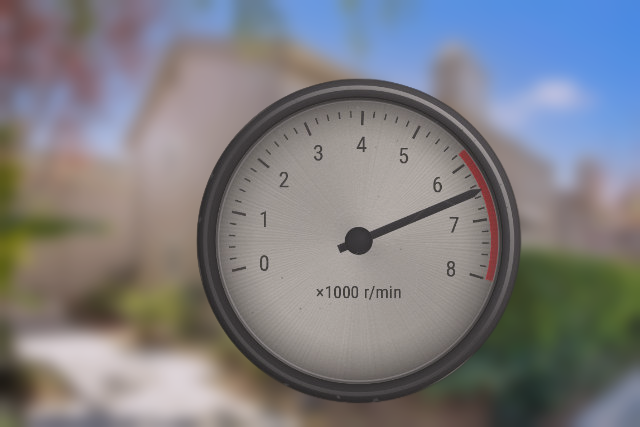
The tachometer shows 6500 (rpm)
